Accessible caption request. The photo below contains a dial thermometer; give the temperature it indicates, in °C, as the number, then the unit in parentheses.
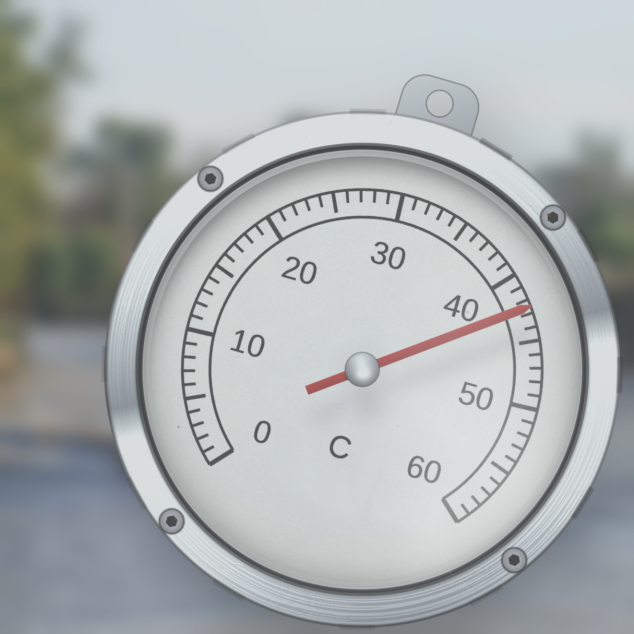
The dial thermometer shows 42.5 (°C)
